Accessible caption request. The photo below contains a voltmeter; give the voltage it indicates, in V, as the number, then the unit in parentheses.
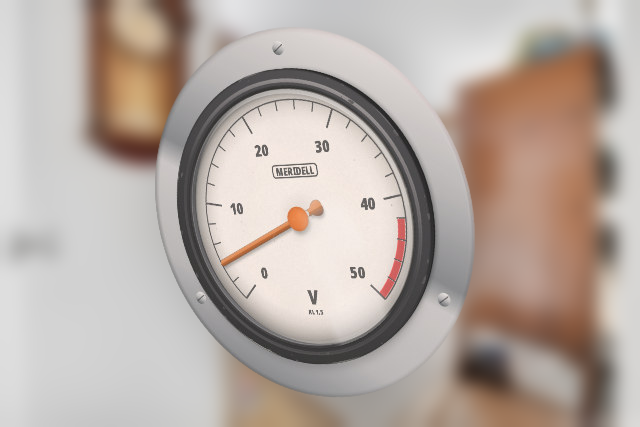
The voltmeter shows 4 (V)
